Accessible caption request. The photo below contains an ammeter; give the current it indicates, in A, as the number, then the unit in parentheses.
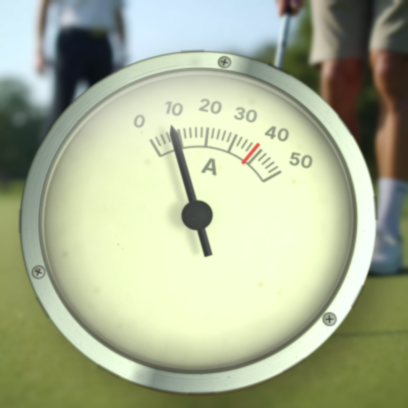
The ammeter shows 8 (A)
